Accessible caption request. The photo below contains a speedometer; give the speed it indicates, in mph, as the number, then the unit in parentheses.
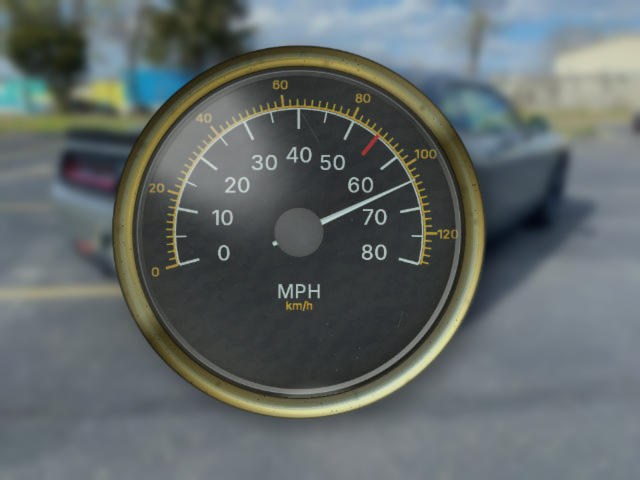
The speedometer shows 65 (mph)
